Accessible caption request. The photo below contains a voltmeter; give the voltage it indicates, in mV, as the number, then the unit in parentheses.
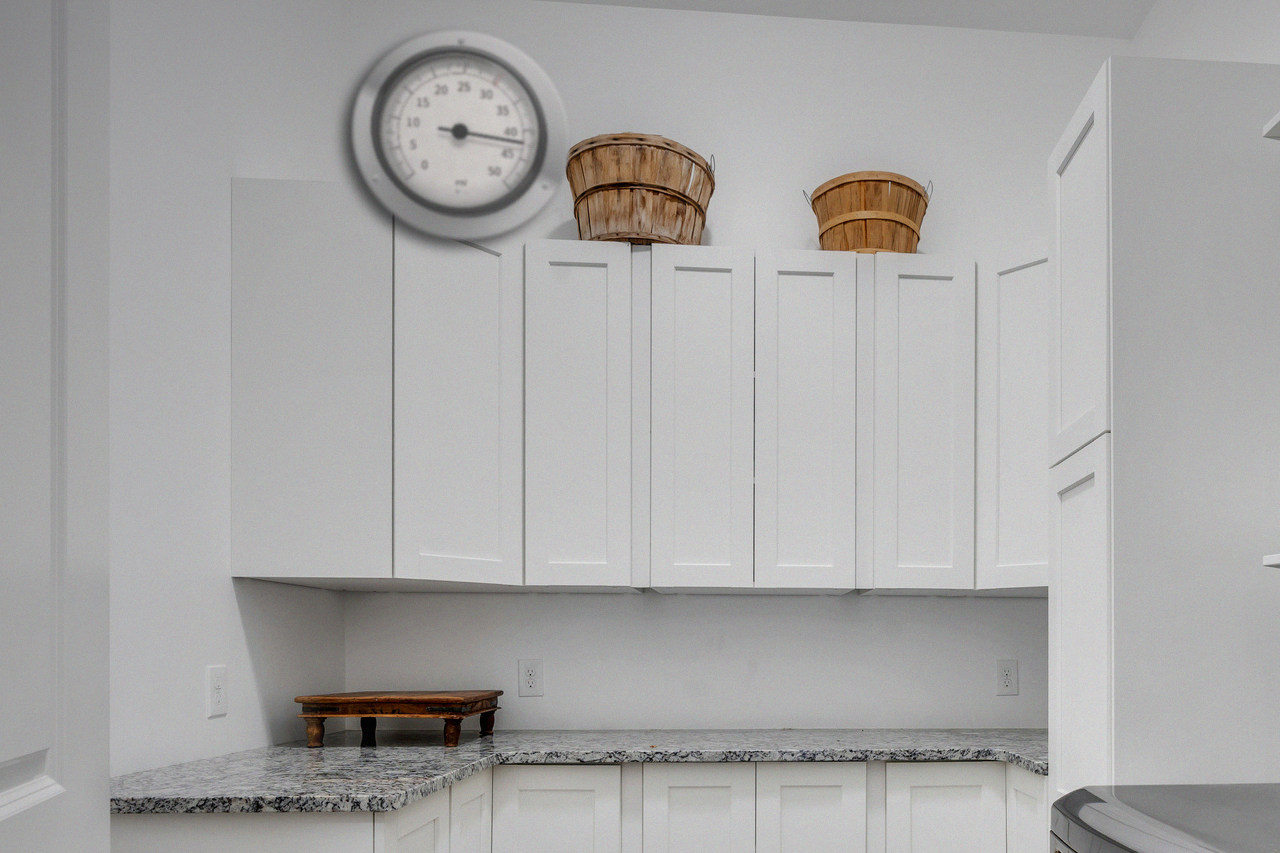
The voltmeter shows 42.5 (mV)
